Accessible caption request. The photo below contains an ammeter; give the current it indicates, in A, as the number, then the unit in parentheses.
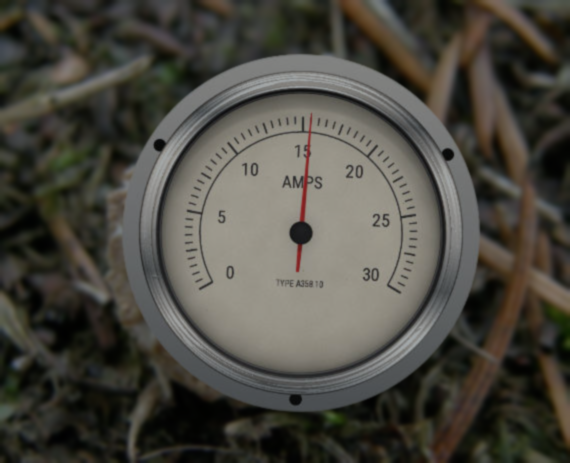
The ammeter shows 15.5 (A)
